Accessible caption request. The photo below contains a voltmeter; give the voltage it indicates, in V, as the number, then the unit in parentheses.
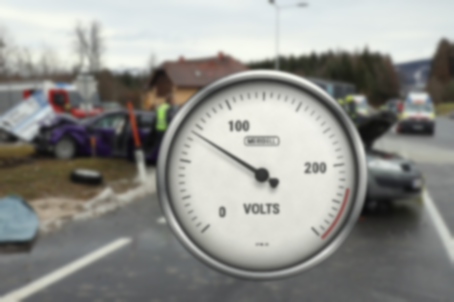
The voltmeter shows 70 (V)
